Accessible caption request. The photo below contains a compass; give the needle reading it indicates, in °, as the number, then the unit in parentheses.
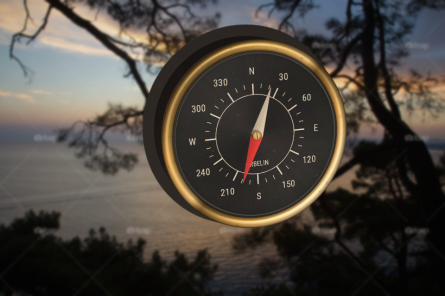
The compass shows 200 (°)
